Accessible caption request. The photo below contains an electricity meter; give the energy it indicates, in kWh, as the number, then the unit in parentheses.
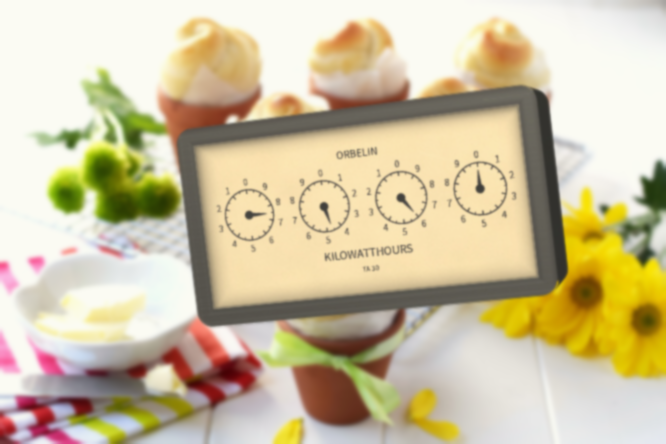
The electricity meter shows 7460 (kWh)
